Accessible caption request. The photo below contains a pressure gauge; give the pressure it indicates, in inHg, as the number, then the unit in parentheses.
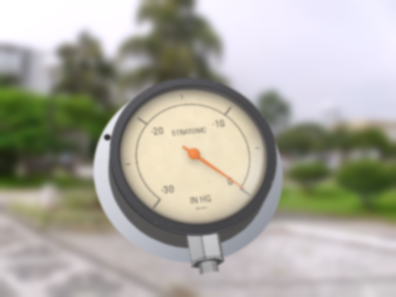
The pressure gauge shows 0 (inHg)
